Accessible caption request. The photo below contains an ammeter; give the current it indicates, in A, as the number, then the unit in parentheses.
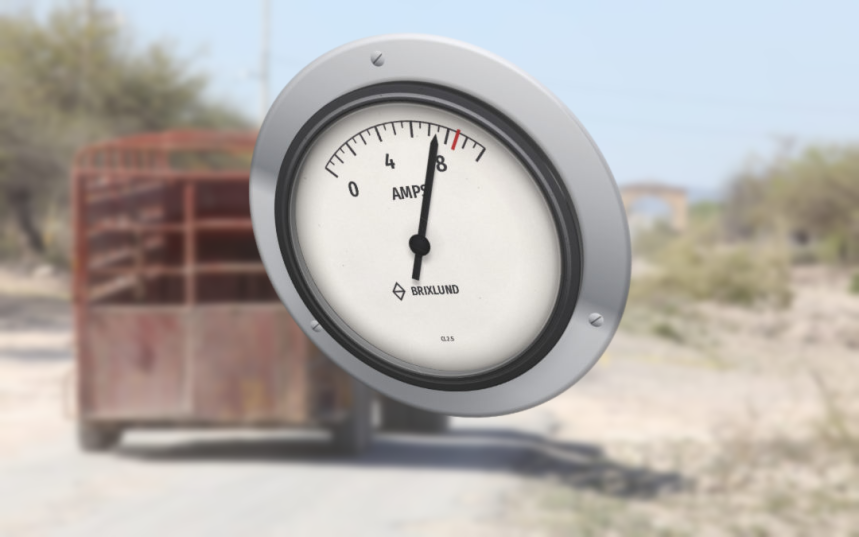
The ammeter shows 7.5 (A)
